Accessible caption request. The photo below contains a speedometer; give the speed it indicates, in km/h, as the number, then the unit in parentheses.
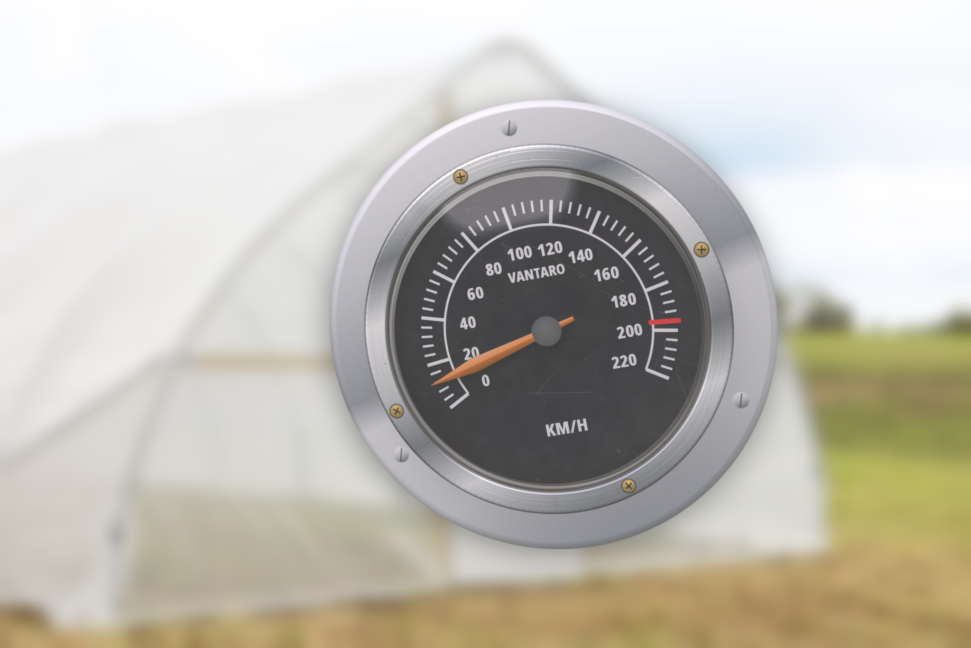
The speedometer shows 12 (km/h)
